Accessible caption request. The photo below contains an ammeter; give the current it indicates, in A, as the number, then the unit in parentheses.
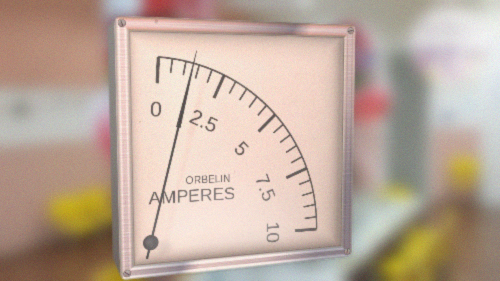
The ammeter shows 1.25 (A)
